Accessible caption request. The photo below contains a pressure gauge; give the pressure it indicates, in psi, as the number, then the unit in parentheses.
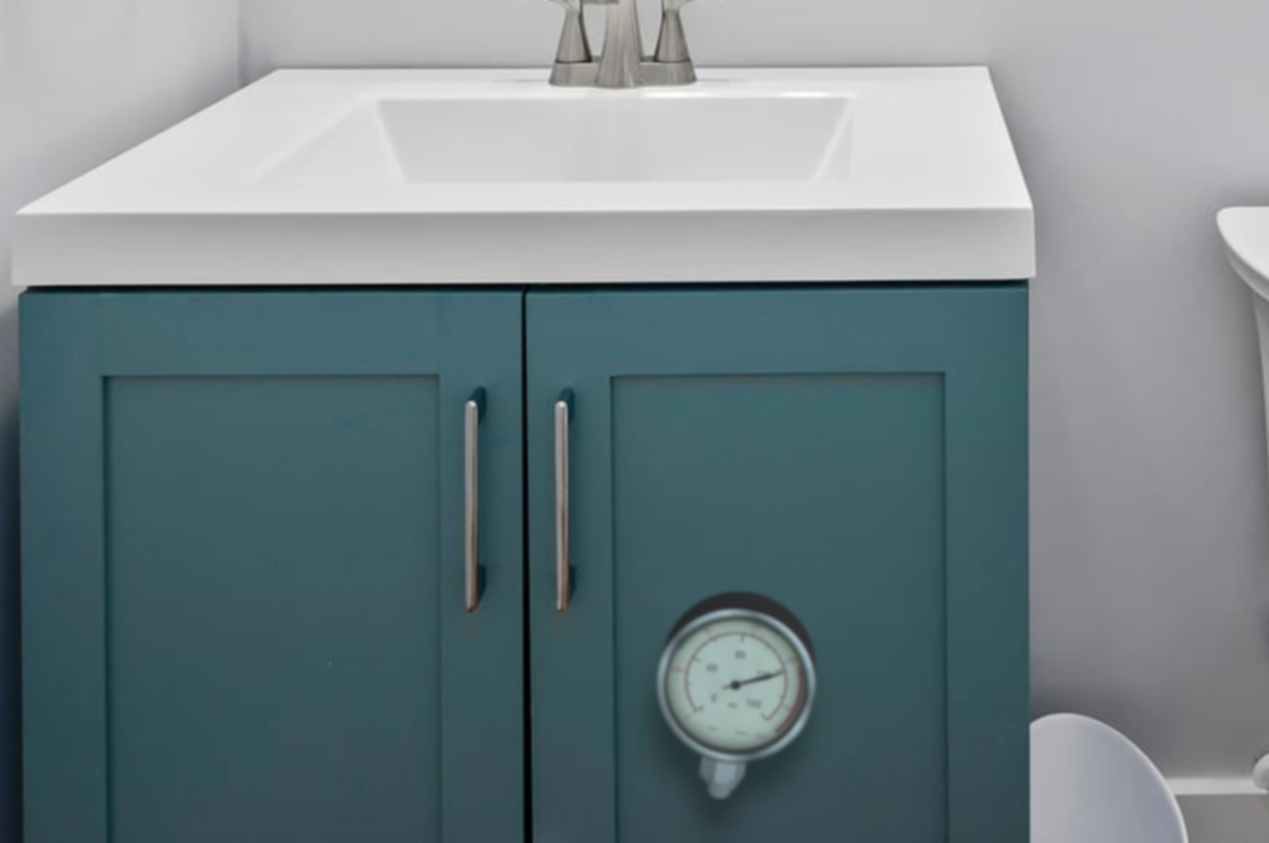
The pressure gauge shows 120 (psi)
